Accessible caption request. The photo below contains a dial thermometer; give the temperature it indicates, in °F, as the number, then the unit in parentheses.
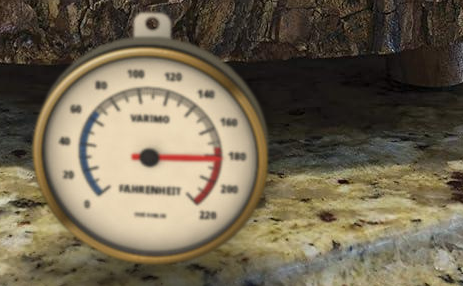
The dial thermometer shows 180 (°F)
